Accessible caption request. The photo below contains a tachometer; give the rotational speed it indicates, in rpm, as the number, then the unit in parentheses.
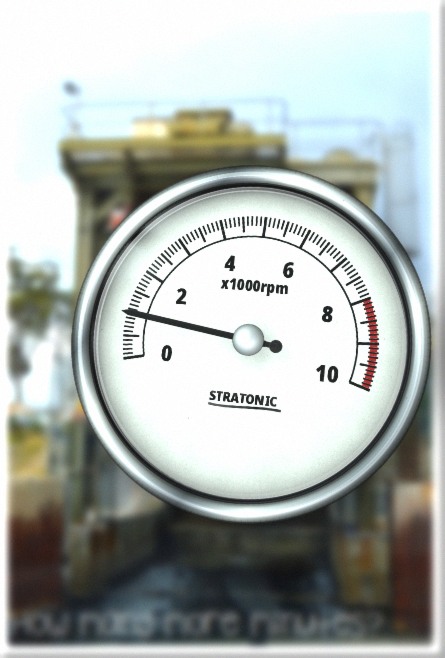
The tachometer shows 1000 (rpm)
